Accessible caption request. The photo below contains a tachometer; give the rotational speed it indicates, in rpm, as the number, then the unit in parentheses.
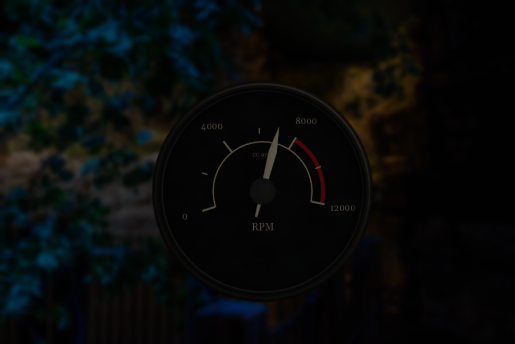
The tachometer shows 7000 (rpm)
